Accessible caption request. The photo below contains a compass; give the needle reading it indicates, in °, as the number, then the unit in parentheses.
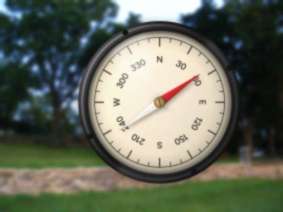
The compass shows 55 (°)
